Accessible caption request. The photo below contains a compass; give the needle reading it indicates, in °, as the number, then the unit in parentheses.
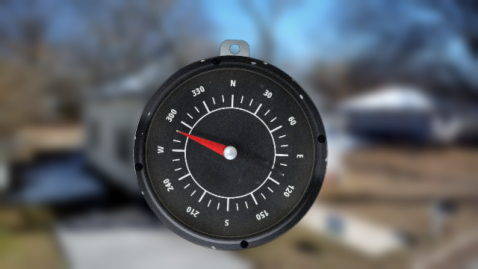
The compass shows 290 (°)
